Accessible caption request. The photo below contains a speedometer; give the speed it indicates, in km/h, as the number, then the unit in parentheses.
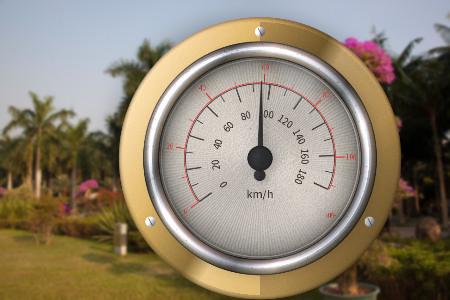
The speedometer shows 95 (km/h)
